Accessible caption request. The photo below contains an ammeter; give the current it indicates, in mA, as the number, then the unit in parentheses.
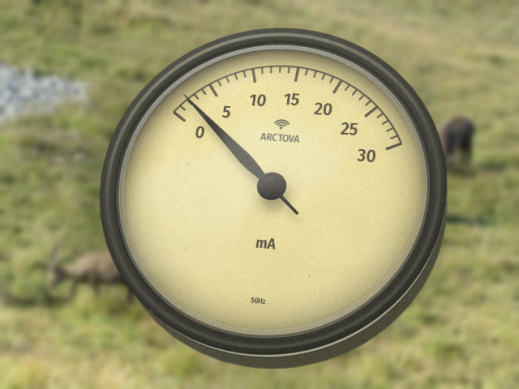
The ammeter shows 2 (mA)
